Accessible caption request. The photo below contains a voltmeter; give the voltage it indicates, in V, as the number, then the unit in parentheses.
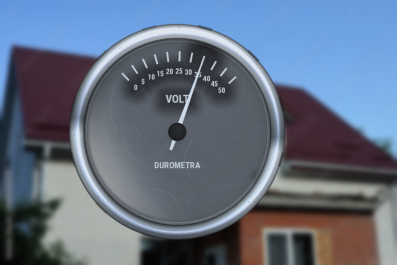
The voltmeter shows 35 (V)
